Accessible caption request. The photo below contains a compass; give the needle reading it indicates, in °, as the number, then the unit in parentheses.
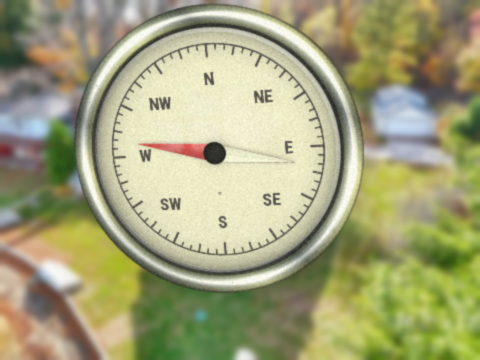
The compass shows 280 (°)
